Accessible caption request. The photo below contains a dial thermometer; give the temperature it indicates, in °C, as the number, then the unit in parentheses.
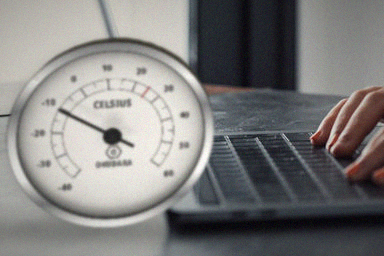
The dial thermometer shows -10 (°C)
